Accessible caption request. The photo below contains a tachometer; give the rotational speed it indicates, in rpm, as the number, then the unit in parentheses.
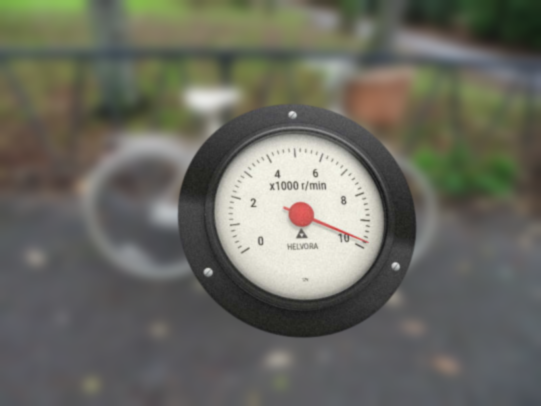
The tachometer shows 9800 (rpm)
